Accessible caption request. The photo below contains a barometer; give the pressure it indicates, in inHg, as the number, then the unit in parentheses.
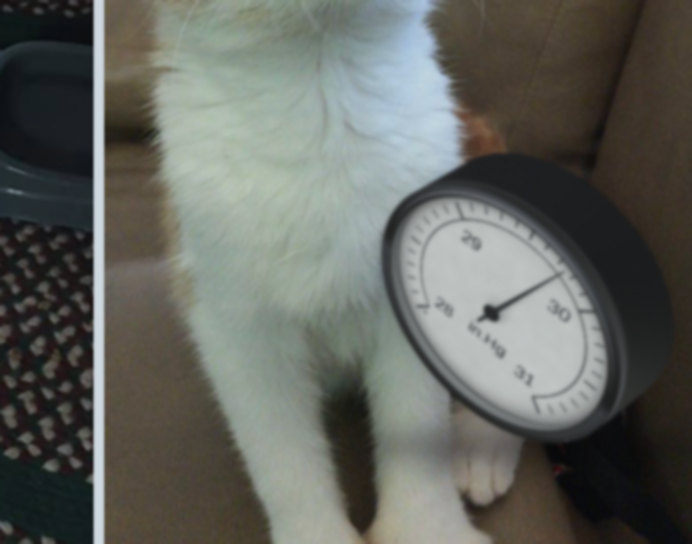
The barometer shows 29.75 (inHg)
